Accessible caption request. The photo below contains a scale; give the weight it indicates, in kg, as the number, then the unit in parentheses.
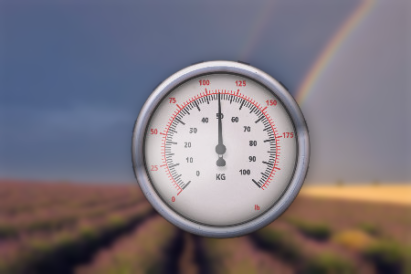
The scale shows 50 (kg)
